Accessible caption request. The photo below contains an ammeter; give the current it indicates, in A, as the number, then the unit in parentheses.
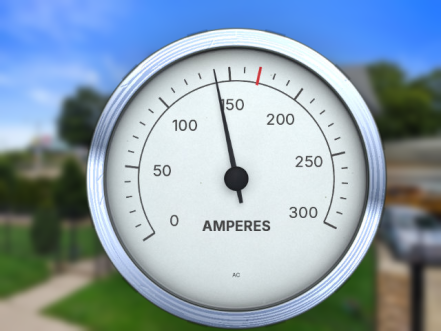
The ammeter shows 140 (A)
